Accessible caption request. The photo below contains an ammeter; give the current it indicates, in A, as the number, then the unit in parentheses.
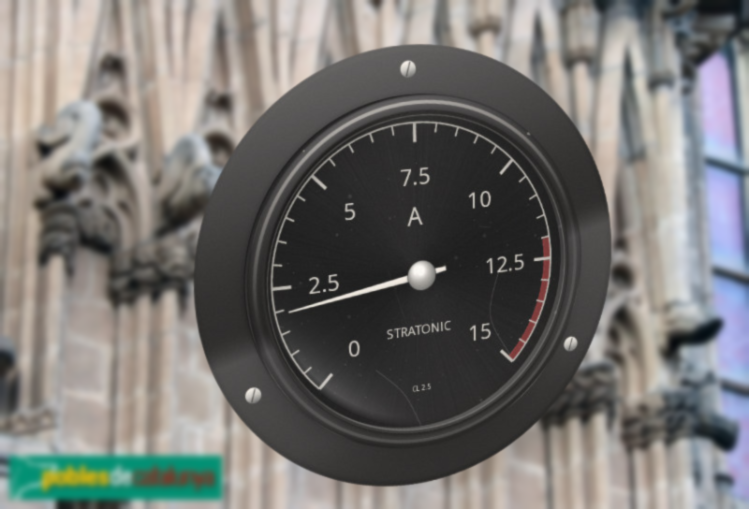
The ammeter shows 2 (A)
